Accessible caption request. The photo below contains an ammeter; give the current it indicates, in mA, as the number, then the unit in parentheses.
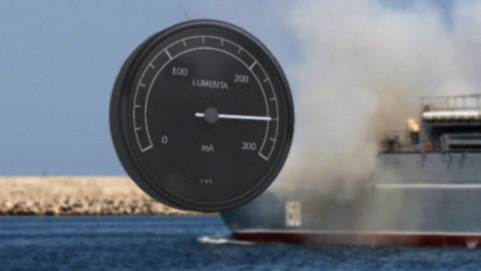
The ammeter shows 260 (mA)
